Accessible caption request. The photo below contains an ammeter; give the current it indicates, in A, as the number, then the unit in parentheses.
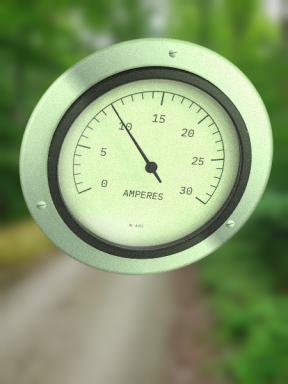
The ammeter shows 10 (A)
